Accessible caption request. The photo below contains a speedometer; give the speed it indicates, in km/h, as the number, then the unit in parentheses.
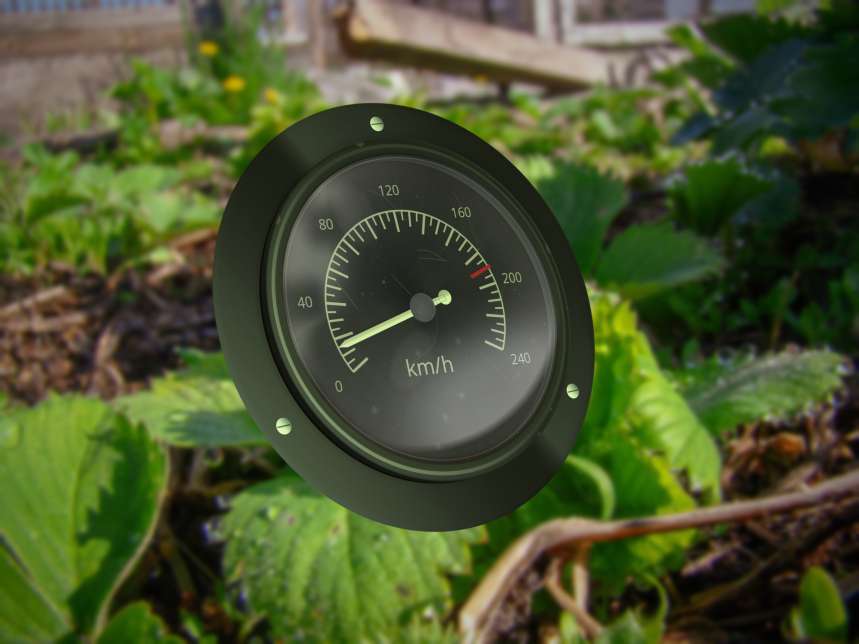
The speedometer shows 15 (km/h)
